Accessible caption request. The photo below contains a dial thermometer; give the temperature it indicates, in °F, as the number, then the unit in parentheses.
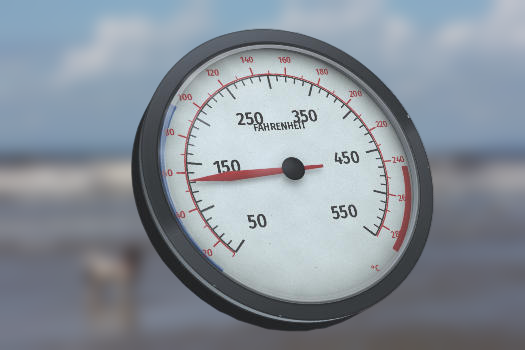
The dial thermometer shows 130 (°F)
